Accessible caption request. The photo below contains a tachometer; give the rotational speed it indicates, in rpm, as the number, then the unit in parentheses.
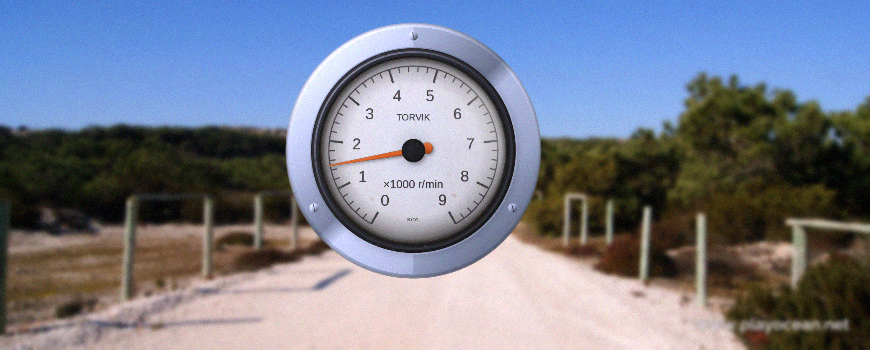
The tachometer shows 1500 (rpm)
